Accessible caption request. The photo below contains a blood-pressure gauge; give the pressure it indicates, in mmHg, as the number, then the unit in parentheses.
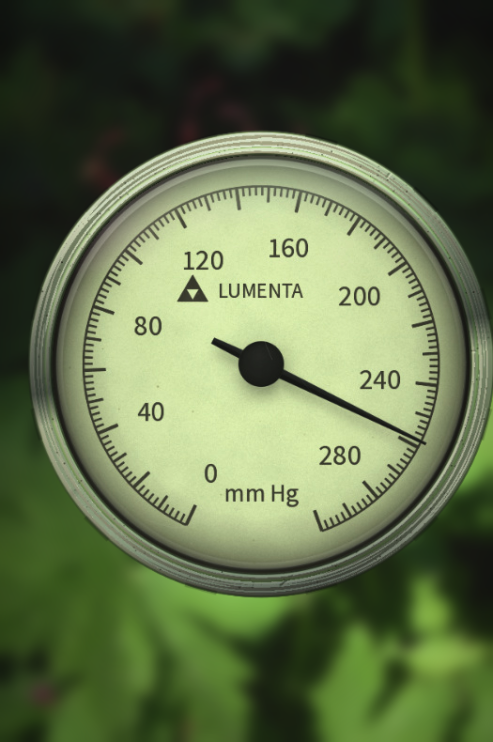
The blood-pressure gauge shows 258 (mmHg)
